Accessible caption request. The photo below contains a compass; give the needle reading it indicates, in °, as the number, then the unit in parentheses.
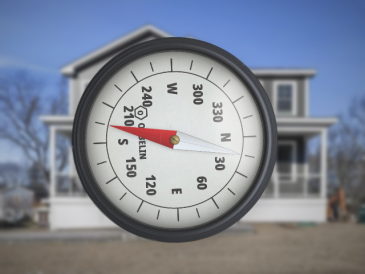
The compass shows 195 (°)
